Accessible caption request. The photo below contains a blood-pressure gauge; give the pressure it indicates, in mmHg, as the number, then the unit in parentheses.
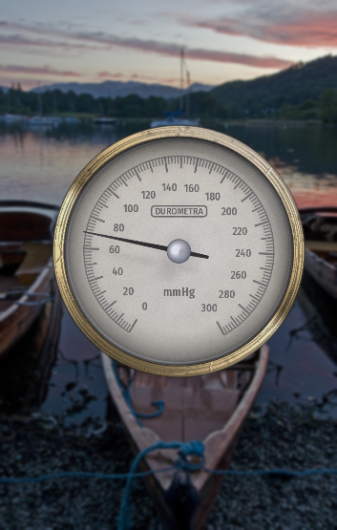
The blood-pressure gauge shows 70 (mmHg)
